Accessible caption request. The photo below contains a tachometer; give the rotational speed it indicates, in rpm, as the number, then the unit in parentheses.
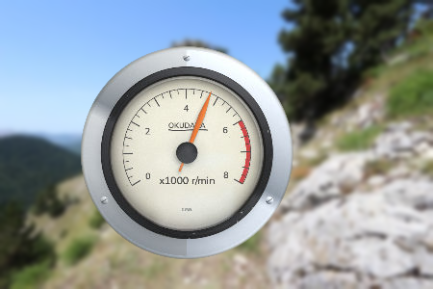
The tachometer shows 4750 (rpm)
